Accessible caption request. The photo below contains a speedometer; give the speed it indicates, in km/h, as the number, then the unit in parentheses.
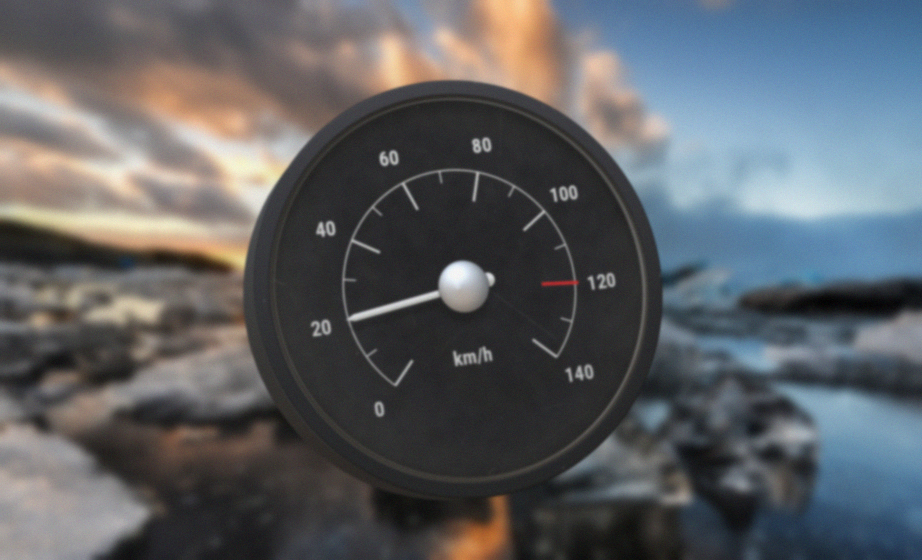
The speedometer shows 20 (km/h)
